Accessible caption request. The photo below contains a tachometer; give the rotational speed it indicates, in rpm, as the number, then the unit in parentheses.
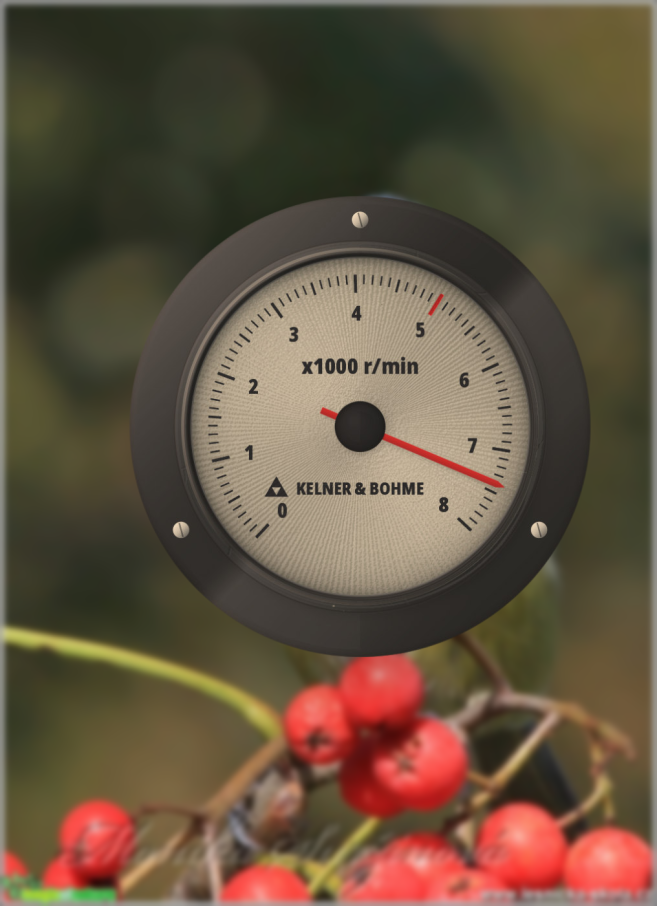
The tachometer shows 7400 (rpm)
